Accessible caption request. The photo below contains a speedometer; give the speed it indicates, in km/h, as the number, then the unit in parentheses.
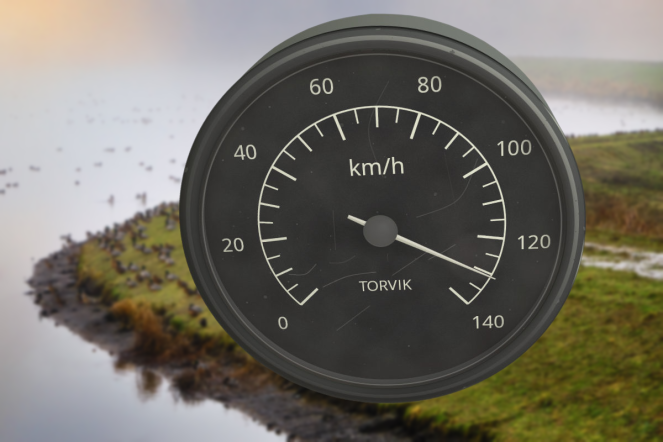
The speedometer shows 130 (km/h)
